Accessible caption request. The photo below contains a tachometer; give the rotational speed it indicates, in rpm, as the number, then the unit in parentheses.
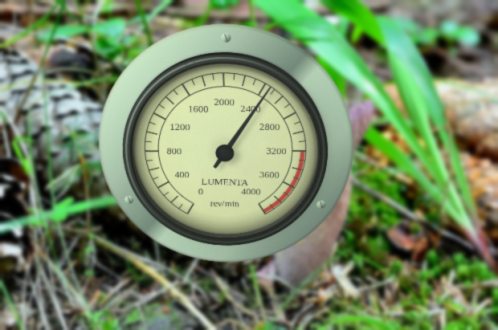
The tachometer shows 2450 (rpm)
